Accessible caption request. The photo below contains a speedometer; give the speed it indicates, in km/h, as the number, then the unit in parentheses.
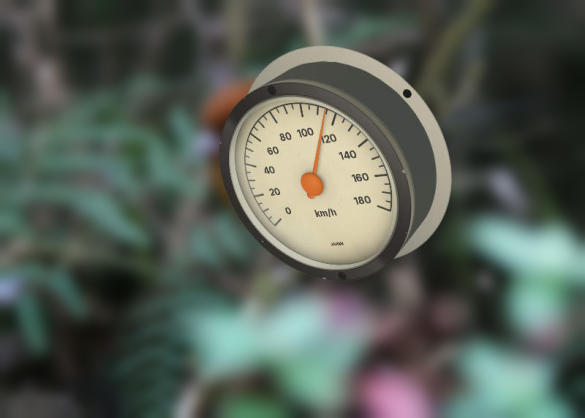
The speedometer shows 115 (km/h)
